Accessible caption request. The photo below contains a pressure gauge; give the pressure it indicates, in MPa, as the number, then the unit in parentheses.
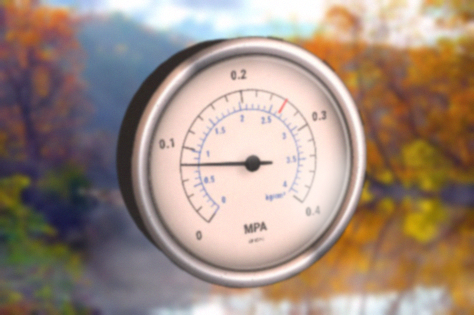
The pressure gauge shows 0.08 (MPa)
